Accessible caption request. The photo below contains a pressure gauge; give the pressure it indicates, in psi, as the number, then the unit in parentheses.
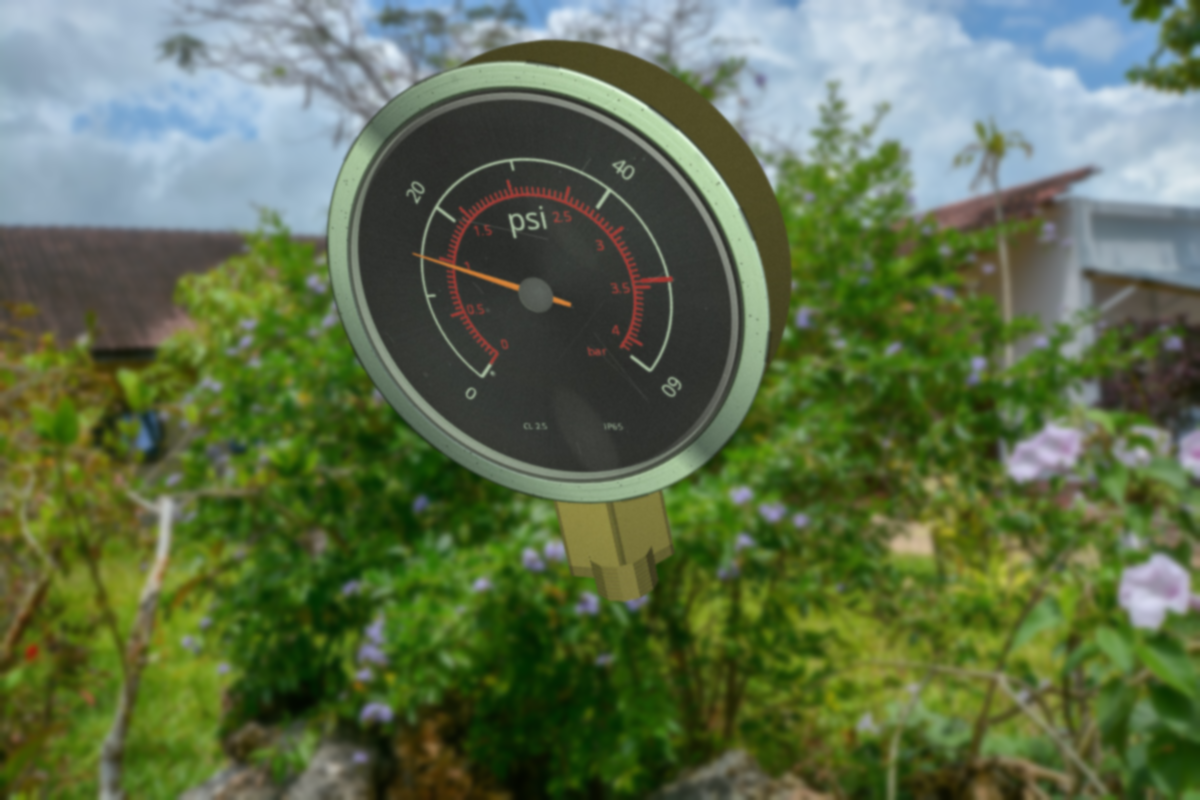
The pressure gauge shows 15 (psi)
